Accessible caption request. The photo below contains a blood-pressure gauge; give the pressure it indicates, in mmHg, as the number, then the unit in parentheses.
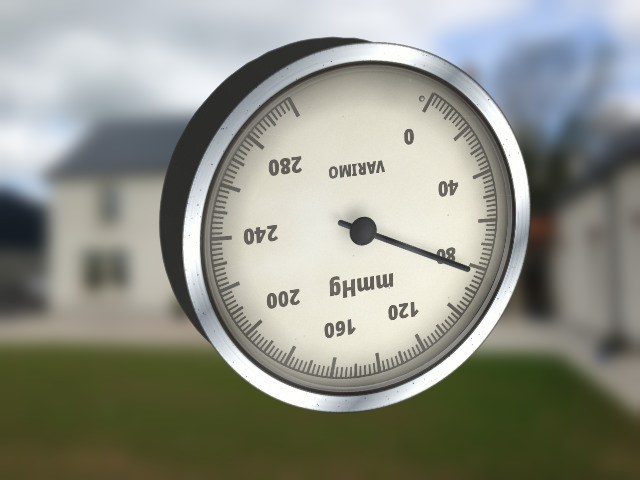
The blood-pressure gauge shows 82 (mmHg)
